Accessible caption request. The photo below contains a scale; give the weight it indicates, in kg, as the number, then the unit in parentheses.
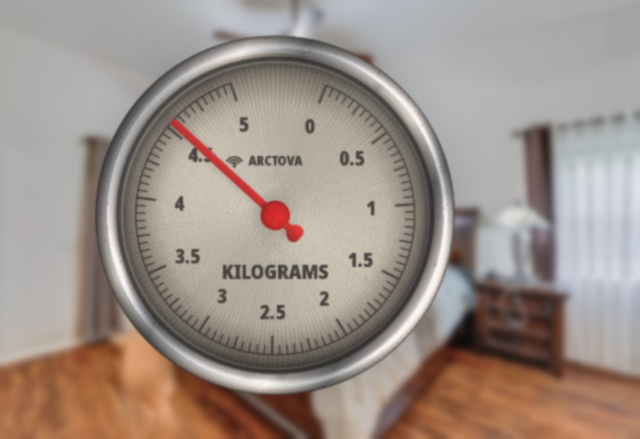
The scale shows 4.55 (kg)
